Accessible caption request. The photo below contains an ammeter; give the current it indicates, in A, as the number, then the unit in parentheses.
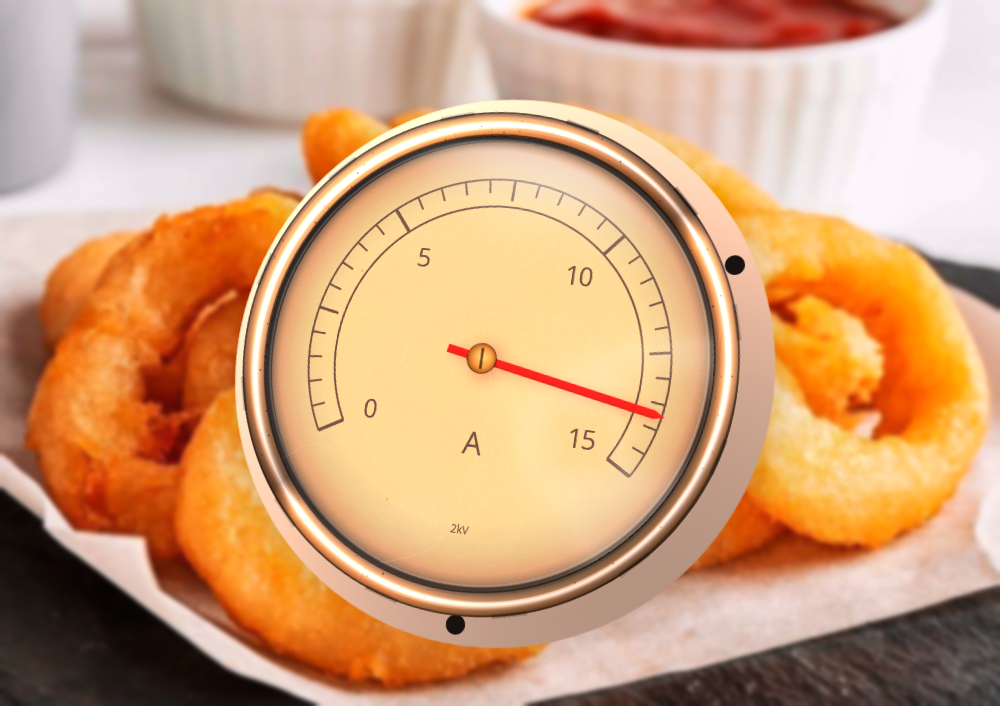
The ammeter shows 13.75 (A)
